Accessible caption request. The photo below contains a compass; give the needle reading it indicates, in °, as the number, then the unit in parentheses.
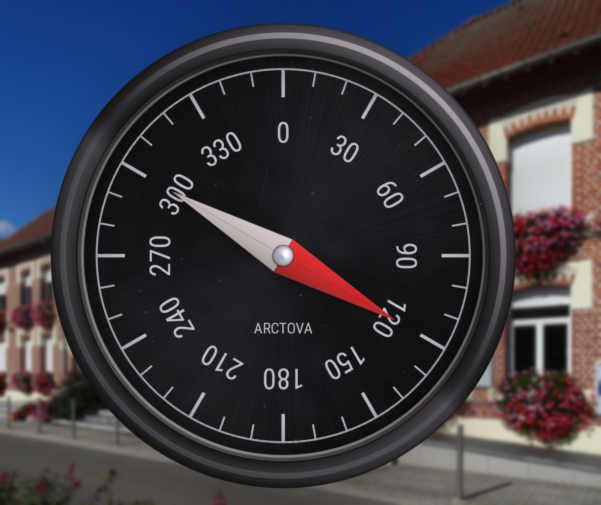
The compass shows 120 (°)
